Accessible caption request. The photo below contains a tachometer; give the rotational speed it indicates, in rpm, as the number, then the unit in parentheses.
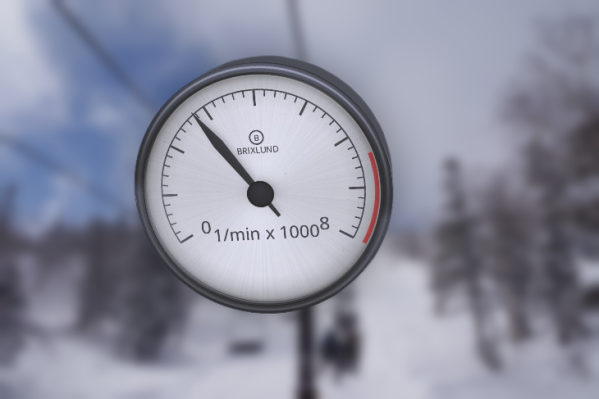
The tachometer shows 2800 (rpm)
